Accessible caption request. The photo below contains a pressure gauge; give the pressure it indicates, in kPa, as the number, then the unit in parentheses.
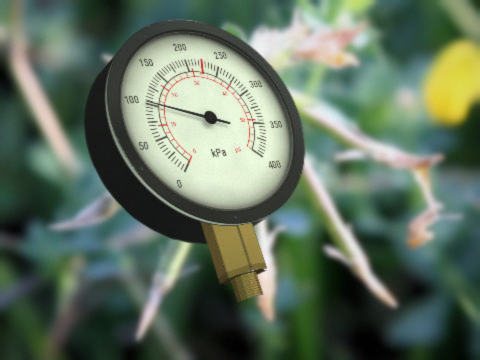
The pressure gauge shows 100 (kPa)
